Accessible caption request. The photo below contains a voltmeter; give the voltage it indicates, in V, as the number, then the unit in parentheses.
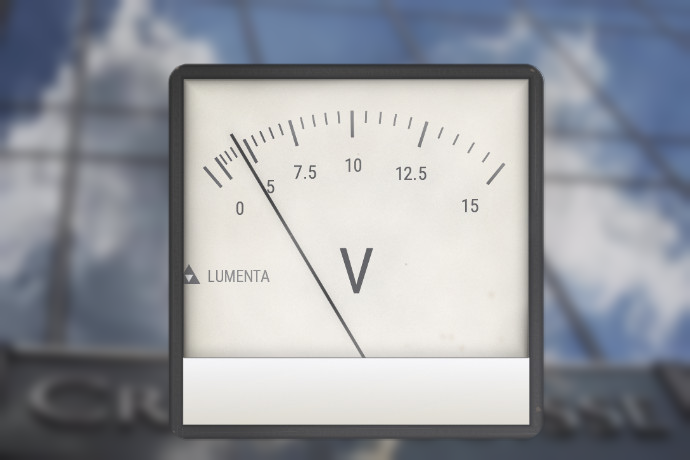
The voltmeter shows 4.5 (V)
